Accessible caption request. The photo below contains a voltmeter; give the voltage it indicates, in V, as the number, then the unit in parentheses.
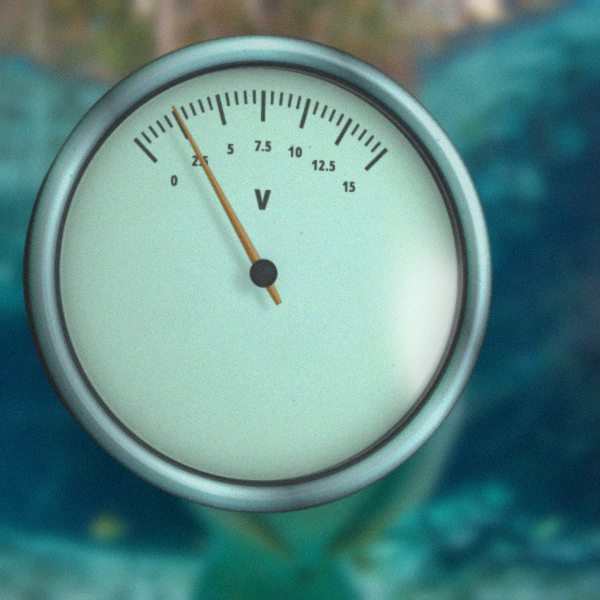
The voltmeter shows 2.5 (V)
